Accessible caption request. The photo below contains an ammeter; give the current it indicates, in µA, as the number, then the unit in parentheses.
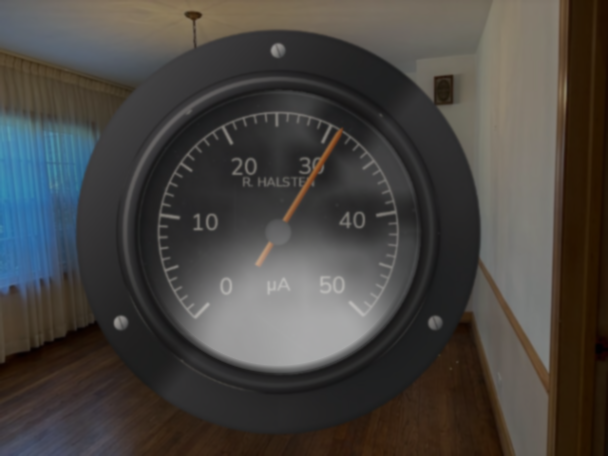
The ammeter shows 31 (µA)
